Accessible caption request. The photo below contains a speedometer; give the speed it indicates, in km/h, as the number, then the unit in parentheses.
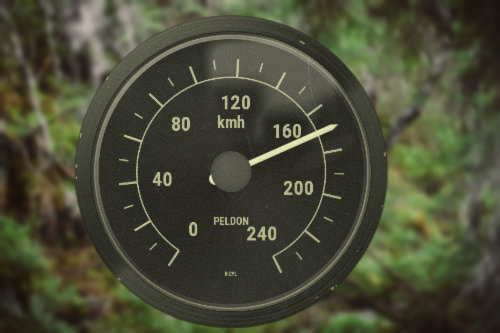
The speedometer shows 170 (km/h)
